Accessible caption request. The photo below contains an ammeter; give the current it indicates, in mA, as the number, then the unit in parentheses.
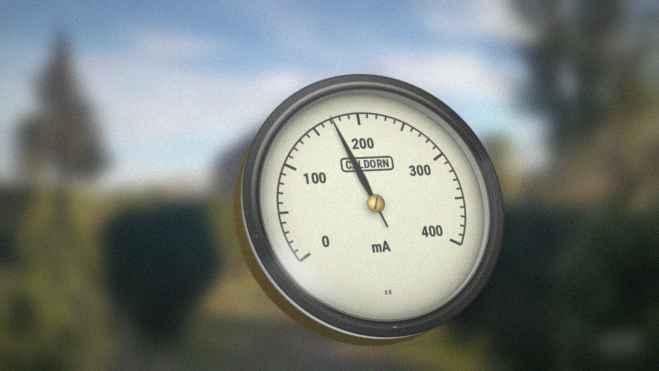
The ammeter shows 170 (mA)
